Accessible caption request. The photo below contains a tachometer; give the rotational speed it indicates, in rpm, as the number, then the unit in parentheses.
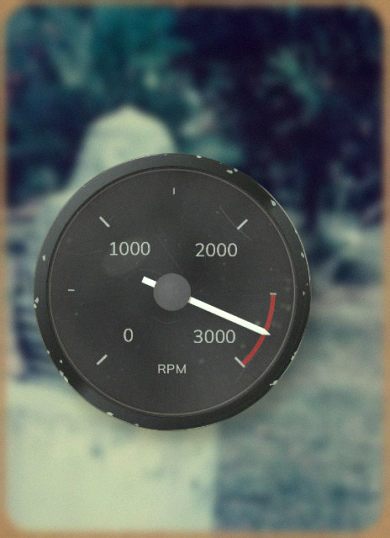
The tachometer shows 2750 (rpm)
